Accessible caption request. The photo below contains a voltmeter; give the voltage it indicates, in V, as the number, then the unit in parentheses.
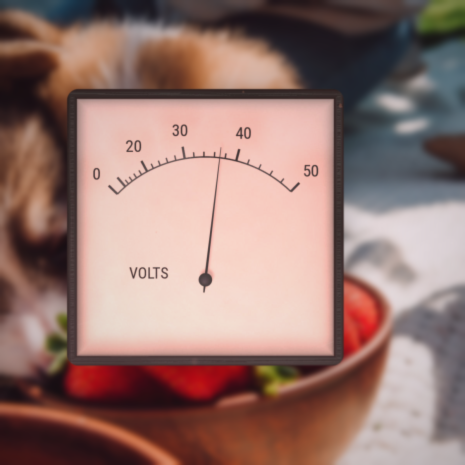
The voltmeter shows 37 (V)
